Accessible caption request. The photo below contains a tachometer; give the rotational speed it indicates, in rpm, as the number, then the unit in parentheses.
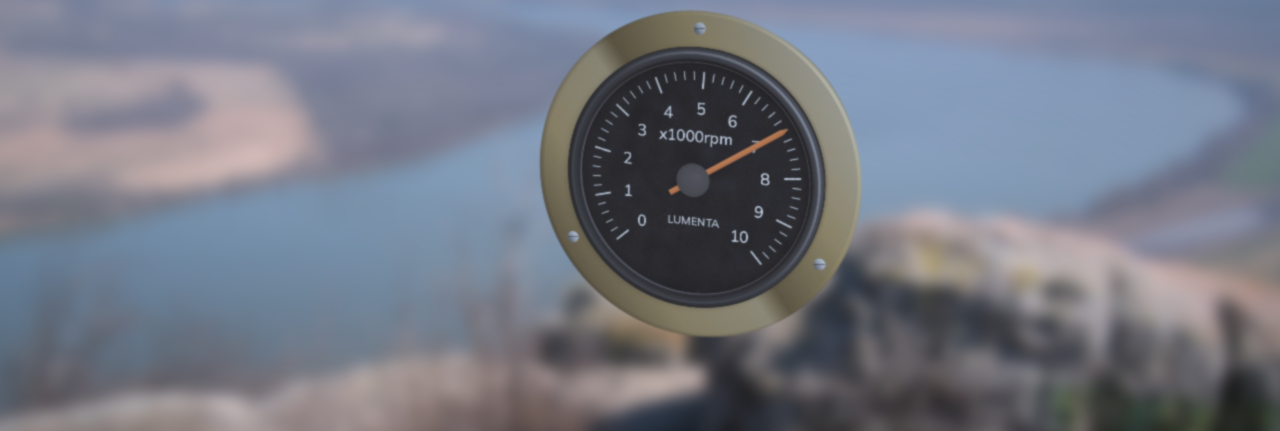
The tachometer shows 7000 (rpm)
